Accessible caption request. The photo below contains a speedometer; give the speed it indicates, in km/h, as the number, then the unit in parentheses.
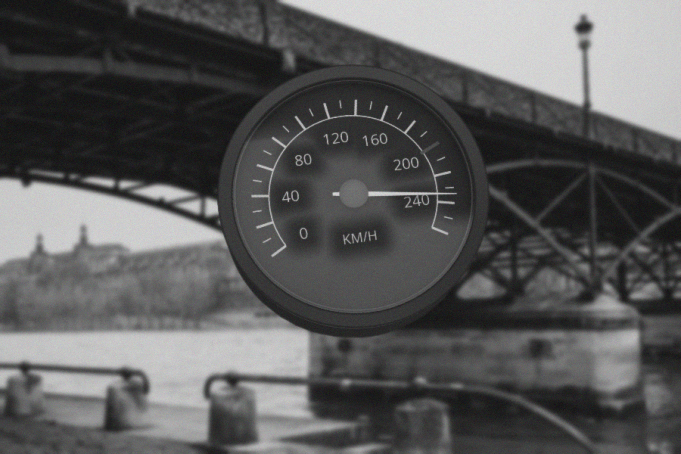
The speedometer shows 235 (km/h)
